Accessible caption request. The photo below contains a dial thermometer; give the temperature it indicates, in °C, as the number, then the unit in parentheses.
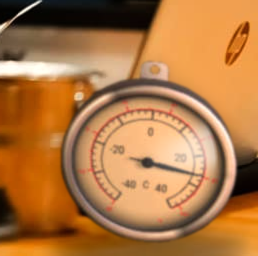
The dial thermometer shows 26 (°C)
